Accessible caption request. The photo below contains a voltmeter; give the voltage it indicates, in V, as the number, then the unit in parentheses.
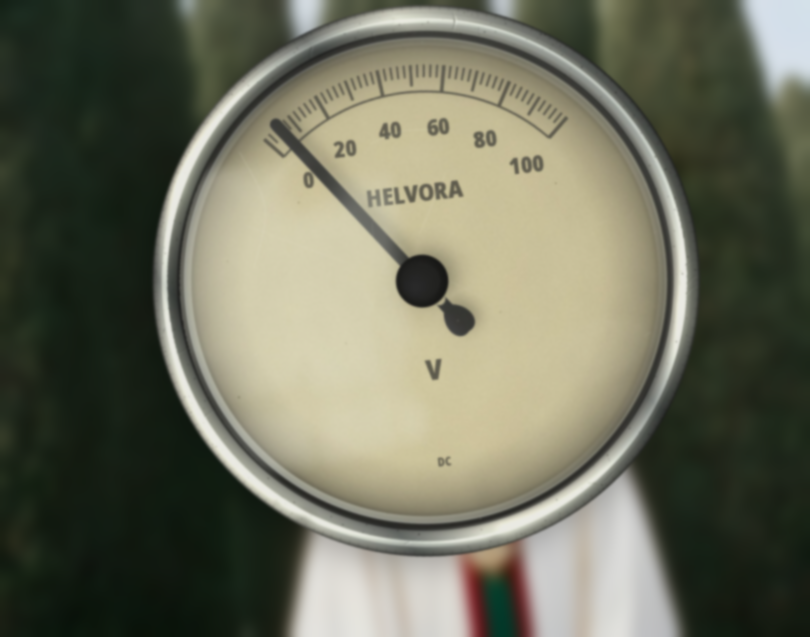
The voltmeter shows 6 (V)
